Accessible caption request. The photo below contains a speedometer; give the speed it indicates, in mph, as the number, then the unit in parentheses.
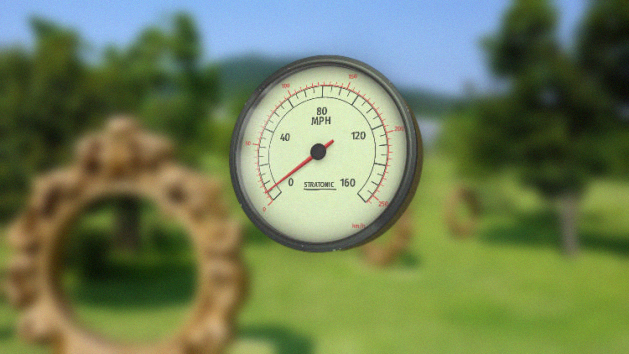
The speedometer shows 5 (mph)
